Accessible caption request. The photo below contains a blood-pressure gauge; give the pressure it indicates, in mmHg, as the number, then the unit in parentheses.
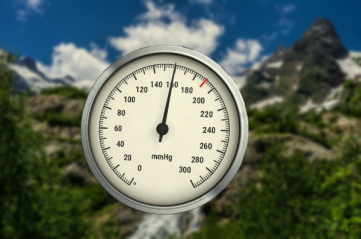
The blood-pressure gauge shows 160 (mmHg)
